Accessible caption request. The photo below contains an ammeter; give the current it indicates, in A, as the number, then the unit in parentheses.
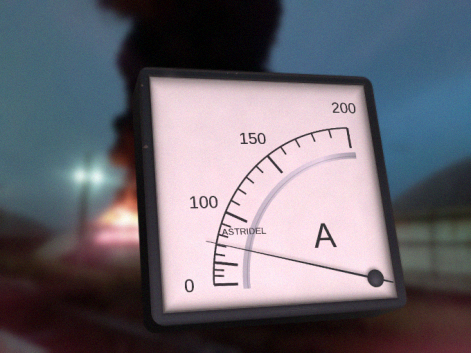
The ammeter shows 70 (A)
